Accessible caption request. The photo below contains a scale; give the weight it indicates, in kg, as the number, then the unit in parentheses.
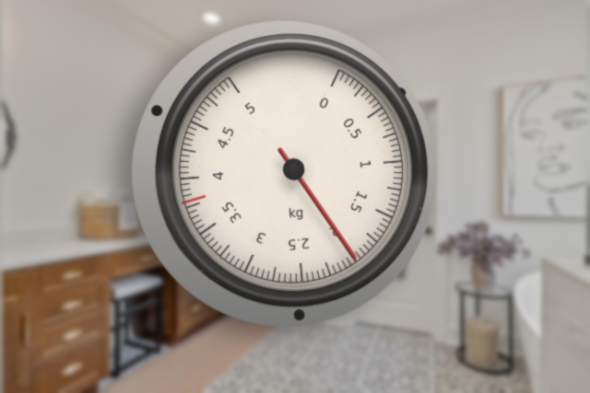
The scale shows 2 (kg)
